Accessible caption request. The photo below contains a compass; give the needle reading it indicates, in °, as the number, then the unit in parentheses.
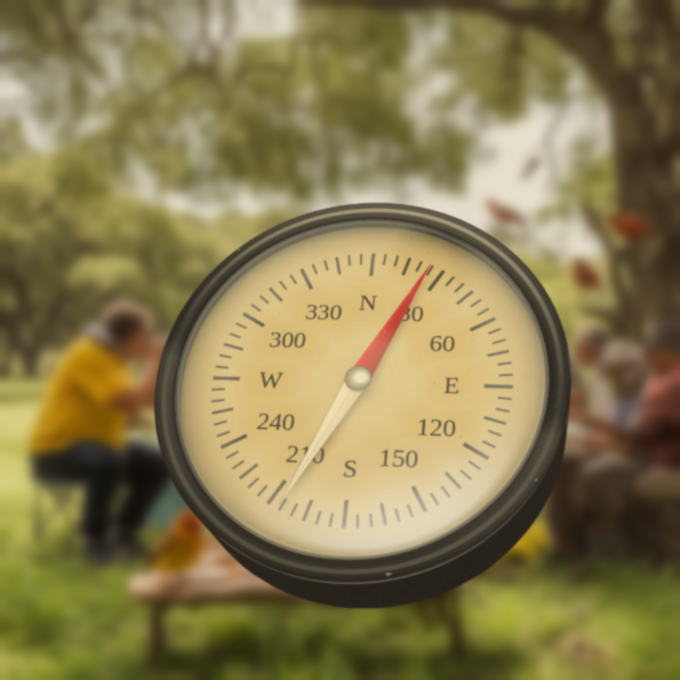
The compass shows 25 (°)
